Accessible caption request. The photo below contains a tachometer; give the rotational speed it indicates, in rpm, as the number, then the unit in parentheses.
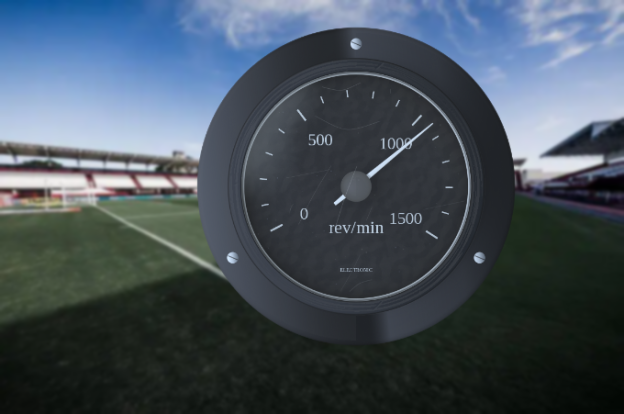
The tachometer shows 1050 (rpm)
